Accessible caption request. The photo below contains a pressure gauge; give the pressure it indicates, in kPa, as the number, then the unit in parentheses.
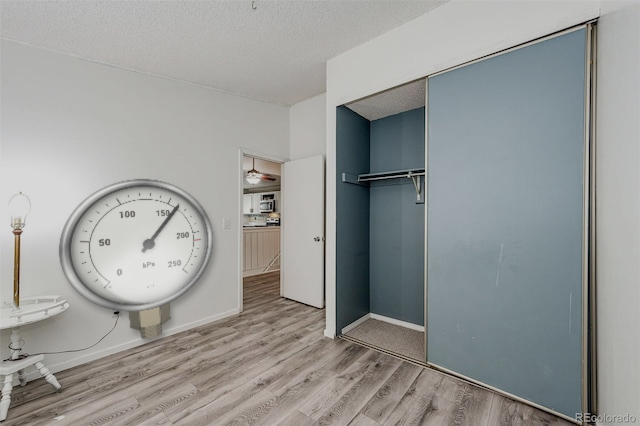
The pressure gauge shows 160 (kPa)
